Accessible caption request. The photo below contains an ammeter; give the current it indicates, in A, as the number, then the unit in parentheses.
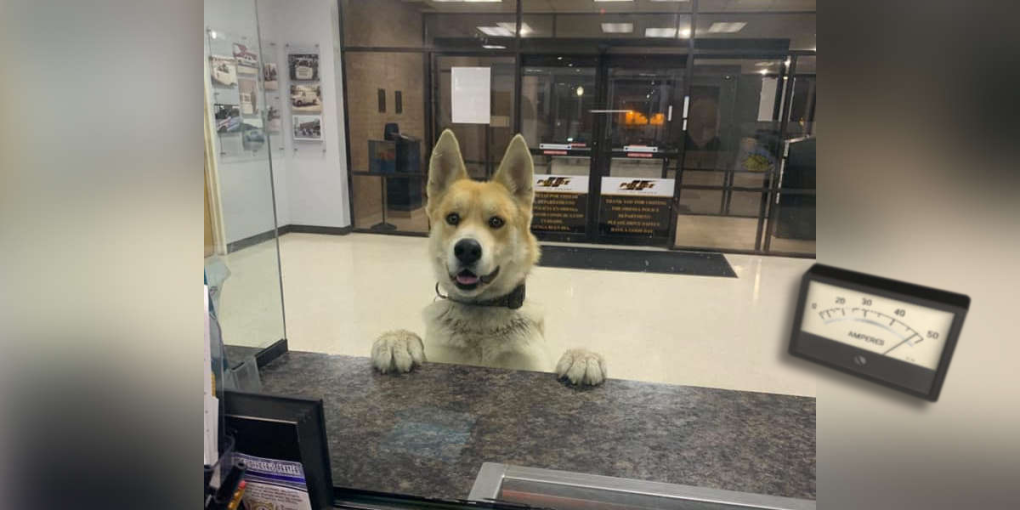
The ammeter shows 47.5 (A)
